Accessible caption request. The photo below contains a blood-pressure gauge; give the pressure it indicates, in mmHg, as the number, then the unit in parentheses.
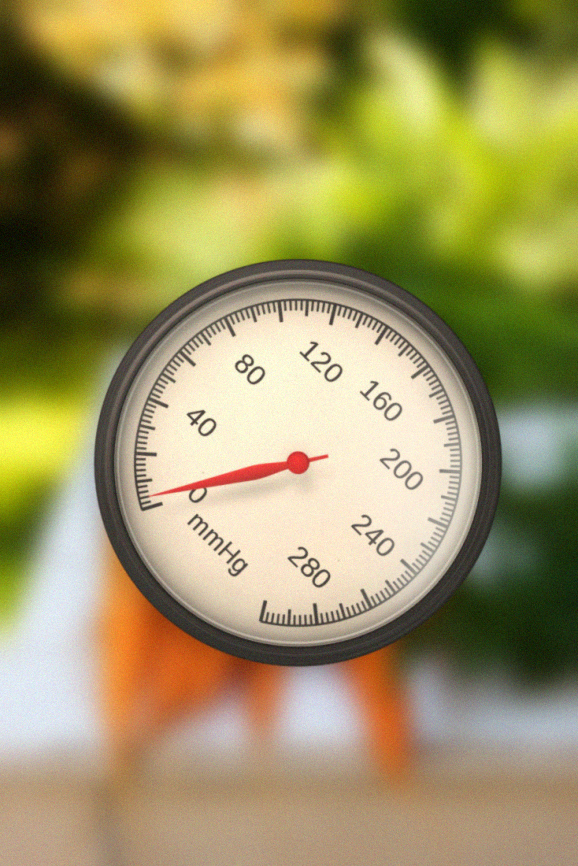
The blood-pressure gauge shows 4 (mmHg)
